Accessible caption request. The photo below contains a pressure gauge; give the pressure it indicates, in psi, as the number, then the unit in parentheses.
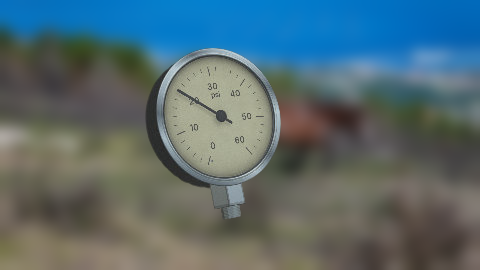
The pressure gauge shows 20 (psi)
